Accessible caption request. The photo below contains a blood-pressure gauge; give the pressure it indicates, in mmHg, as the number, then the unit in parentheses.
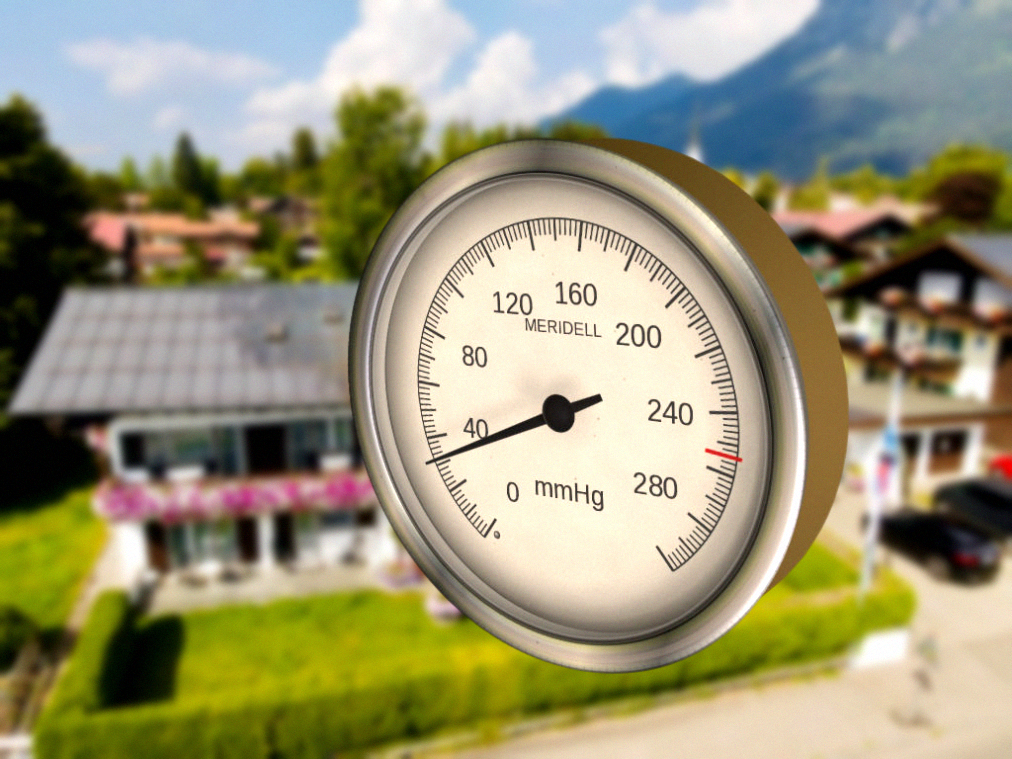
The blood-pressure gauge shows 32 (mmHg)
